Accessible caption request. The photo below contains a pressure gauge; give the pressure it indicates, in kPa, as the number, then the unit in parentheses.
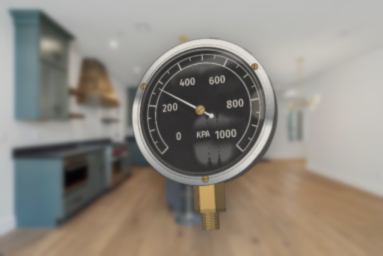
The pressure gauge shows 275 (kPa)
